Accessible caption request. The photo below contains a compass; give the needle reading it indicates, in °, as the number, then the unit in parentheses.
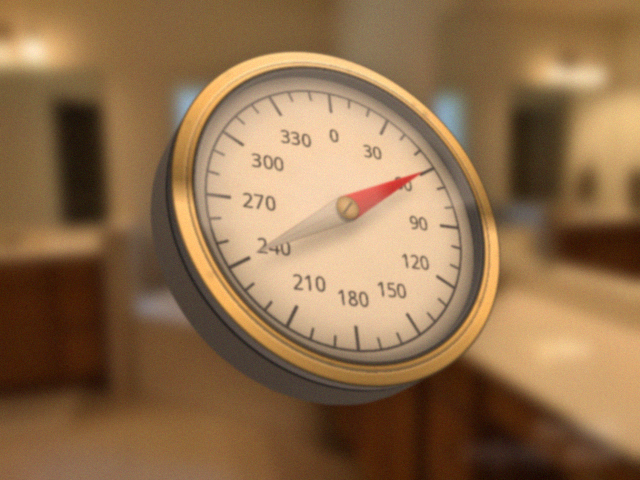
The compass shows 60 (°)
